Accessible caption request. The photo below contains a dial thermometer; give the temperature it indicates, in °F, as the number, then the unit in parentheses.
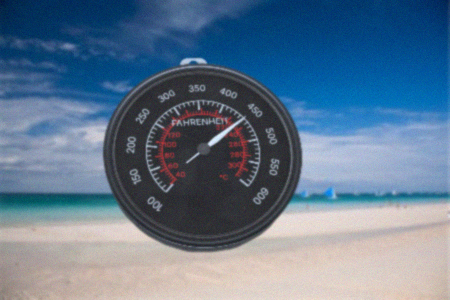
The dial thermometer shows 450 (°F)
